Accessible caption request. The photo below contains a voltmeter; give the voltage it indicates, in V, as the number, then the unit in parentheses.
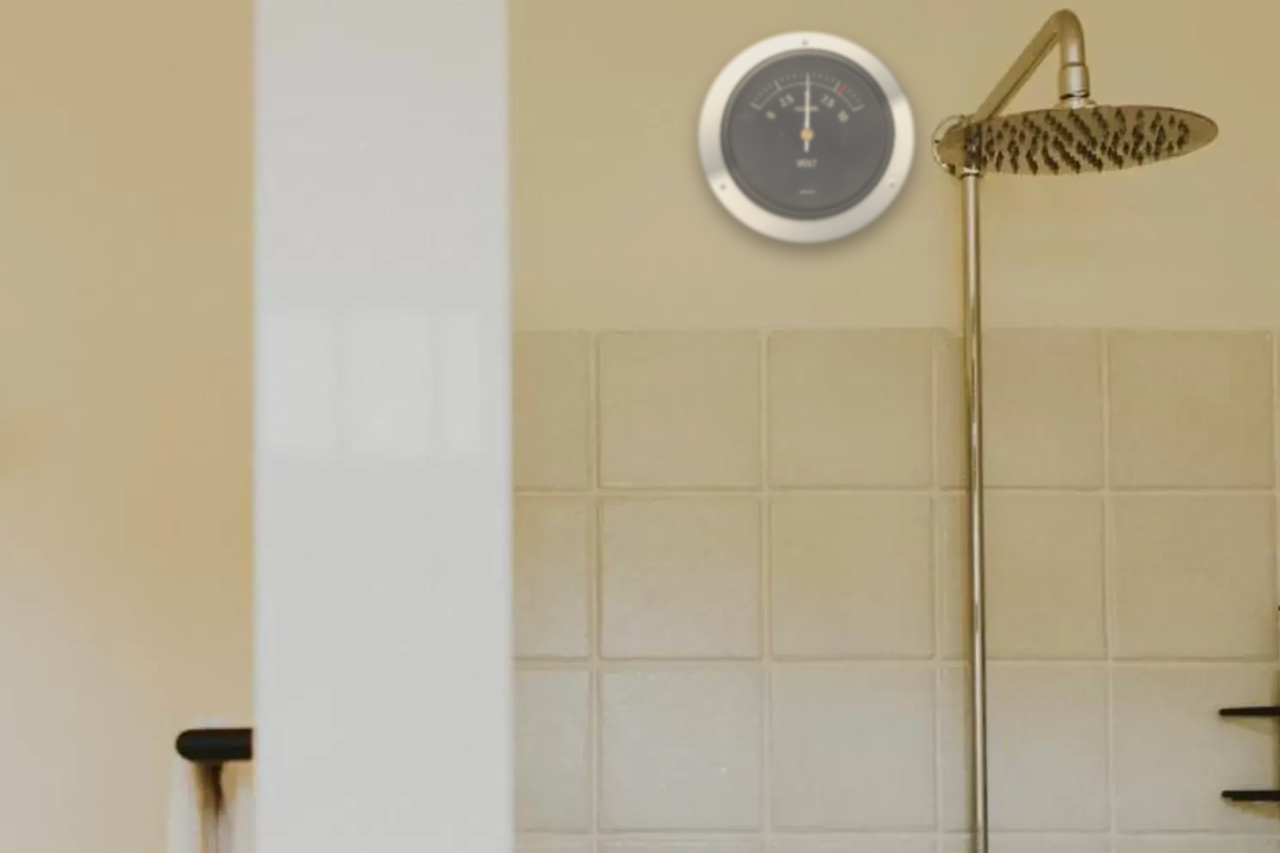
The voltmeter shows 5 (V)
